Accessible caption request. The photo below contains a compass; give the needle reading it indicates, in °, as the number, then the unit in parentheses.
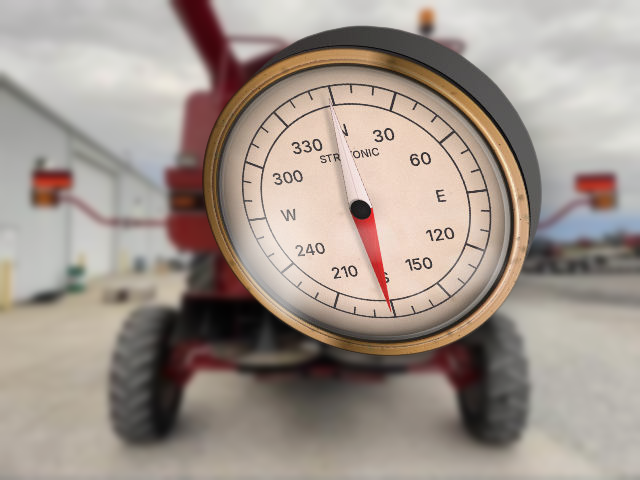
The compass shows 180 (°)
